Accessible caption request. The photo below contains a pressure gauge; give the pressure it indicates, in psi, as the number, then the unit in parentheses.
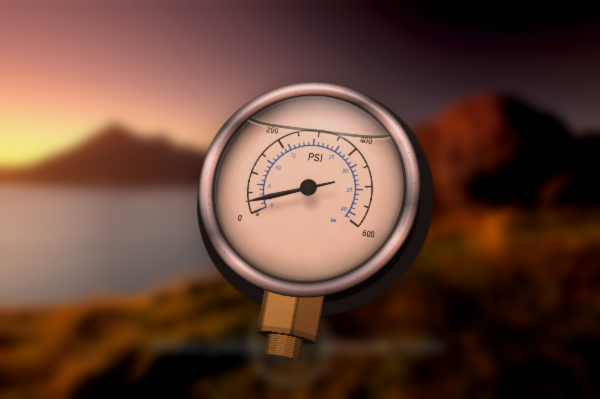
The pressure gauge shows 25 (psi)
